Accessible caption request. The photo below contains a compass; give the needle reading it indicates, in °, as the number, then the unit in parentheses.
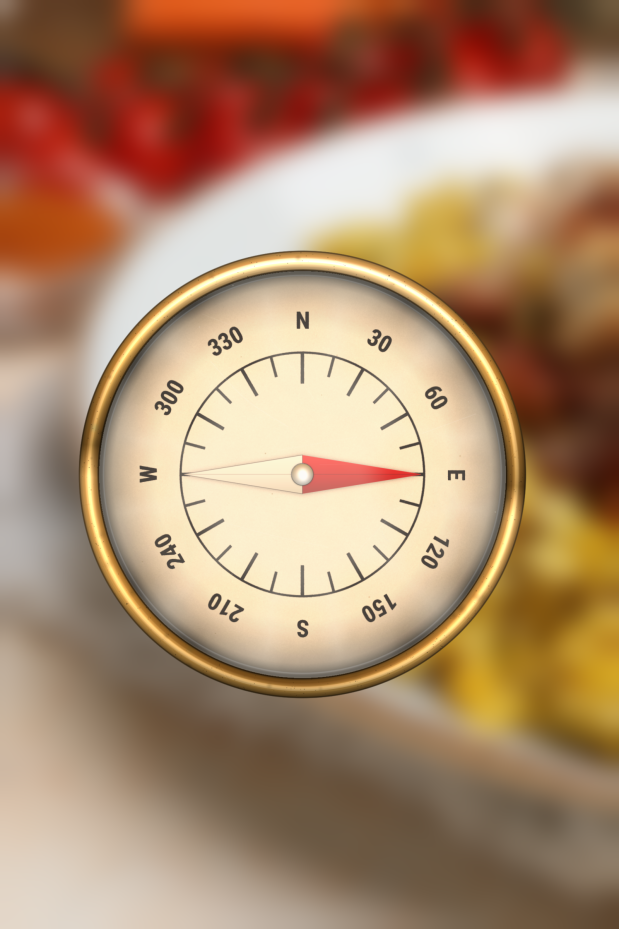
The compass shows 90 (°)
